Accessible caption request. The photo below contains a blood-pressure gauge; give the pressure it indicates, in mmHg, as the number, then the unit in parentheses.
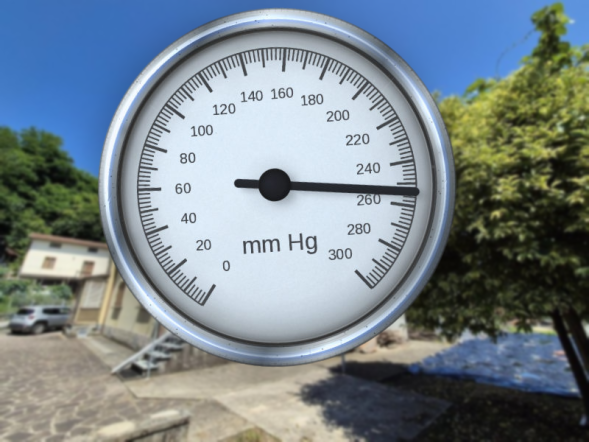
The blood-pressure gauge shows 254 (mmHg)
